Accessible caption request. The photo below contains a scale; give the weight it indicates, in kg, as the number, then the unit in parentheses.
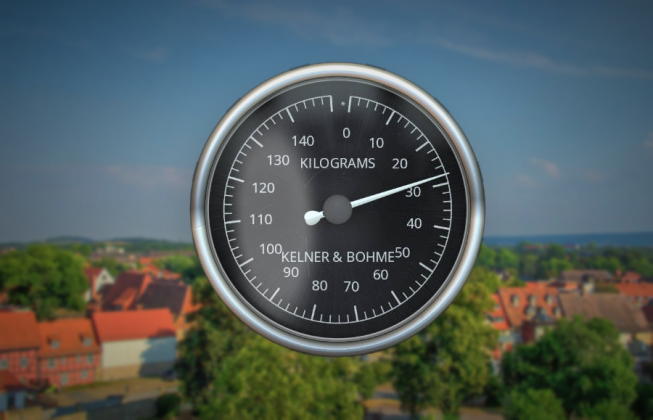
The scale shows 28 (kg)
